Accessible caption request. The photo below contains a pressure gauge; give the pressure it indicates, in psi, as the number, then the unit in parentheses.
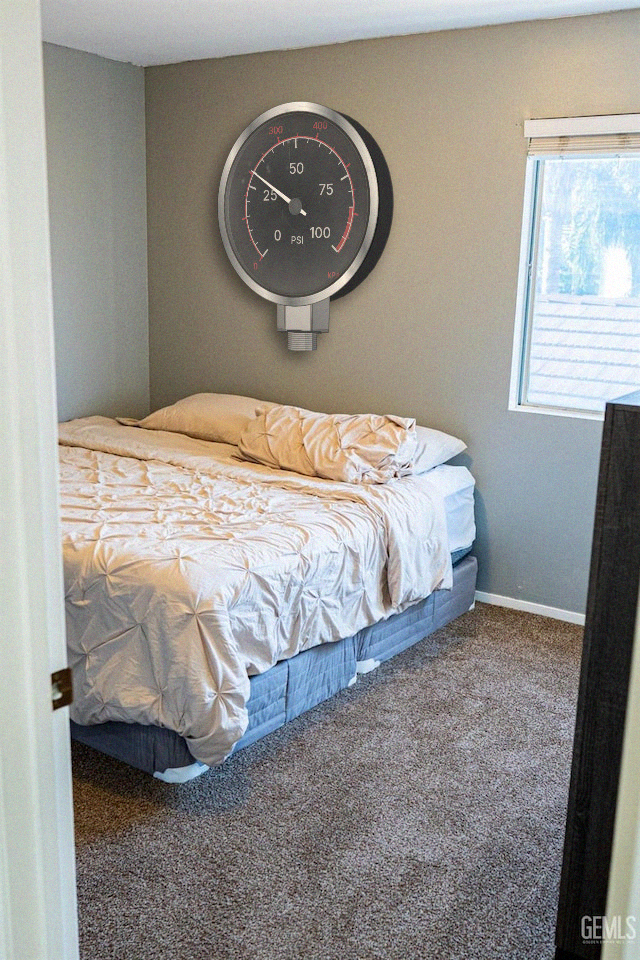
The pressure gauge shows 30 (psi)
